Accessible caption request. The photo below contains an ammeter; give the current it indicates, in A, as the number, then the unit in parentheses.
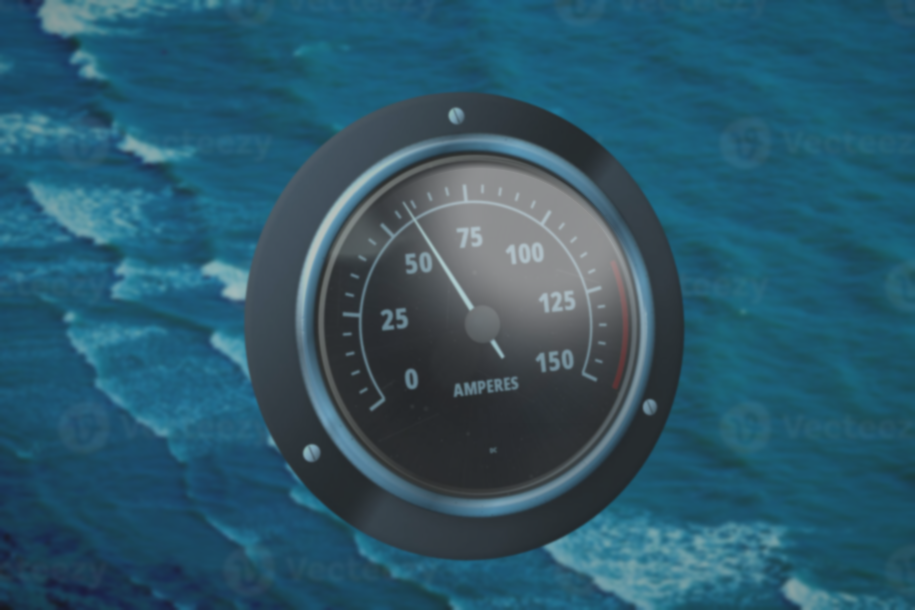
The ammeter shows 57.5 (A)
